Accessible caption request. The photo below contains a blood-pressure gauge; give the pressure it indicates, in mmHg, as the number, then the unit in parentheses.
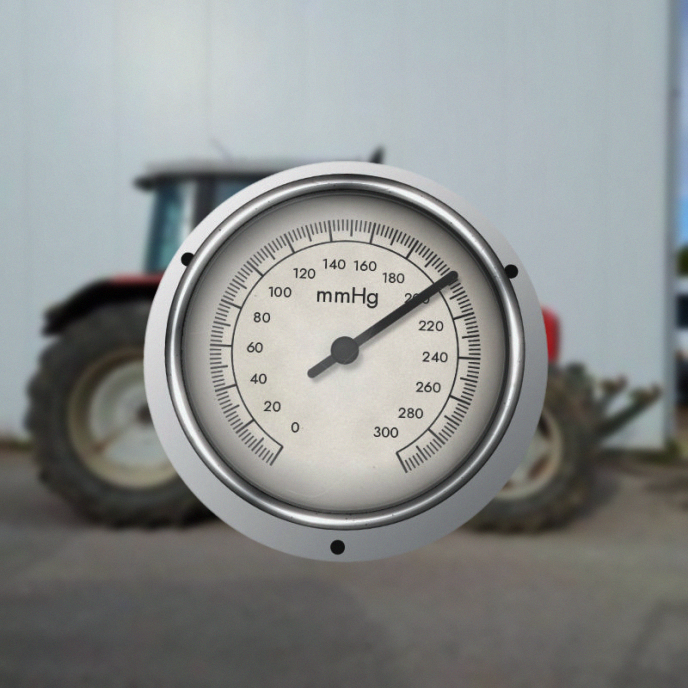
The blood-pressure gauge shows 202 (mmHg)
